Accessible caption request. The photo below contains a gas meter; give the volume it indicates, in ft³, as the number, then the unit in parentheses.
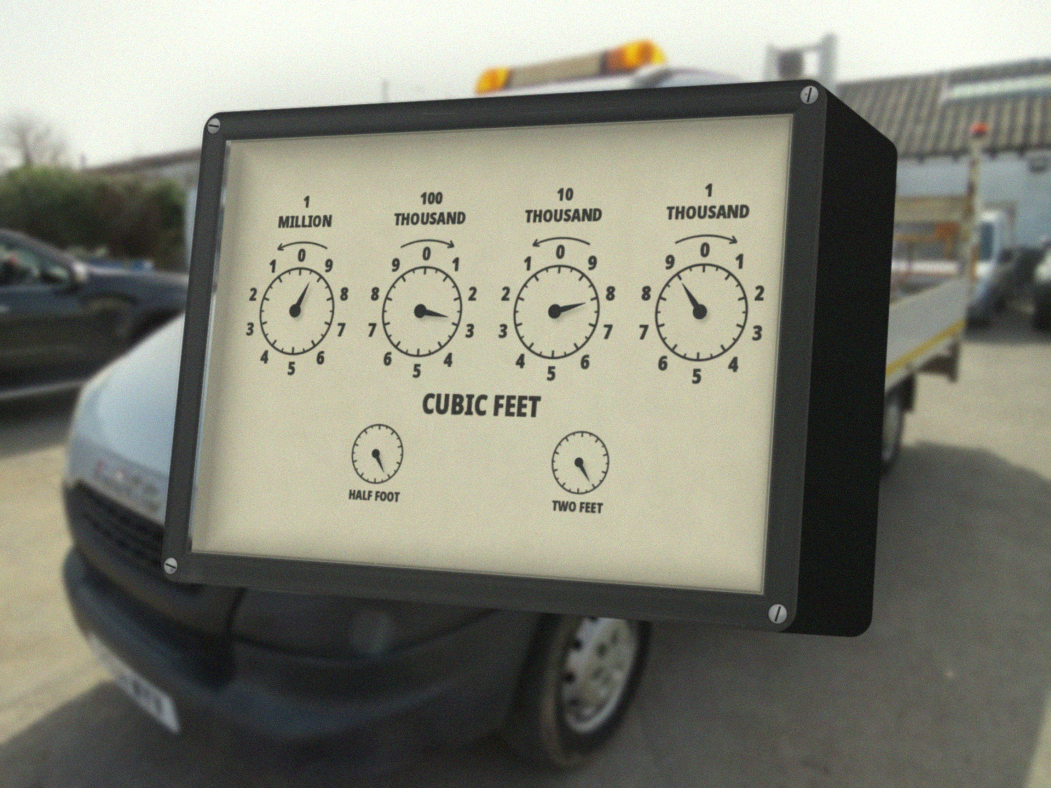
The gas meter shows 927900 (ft³)
